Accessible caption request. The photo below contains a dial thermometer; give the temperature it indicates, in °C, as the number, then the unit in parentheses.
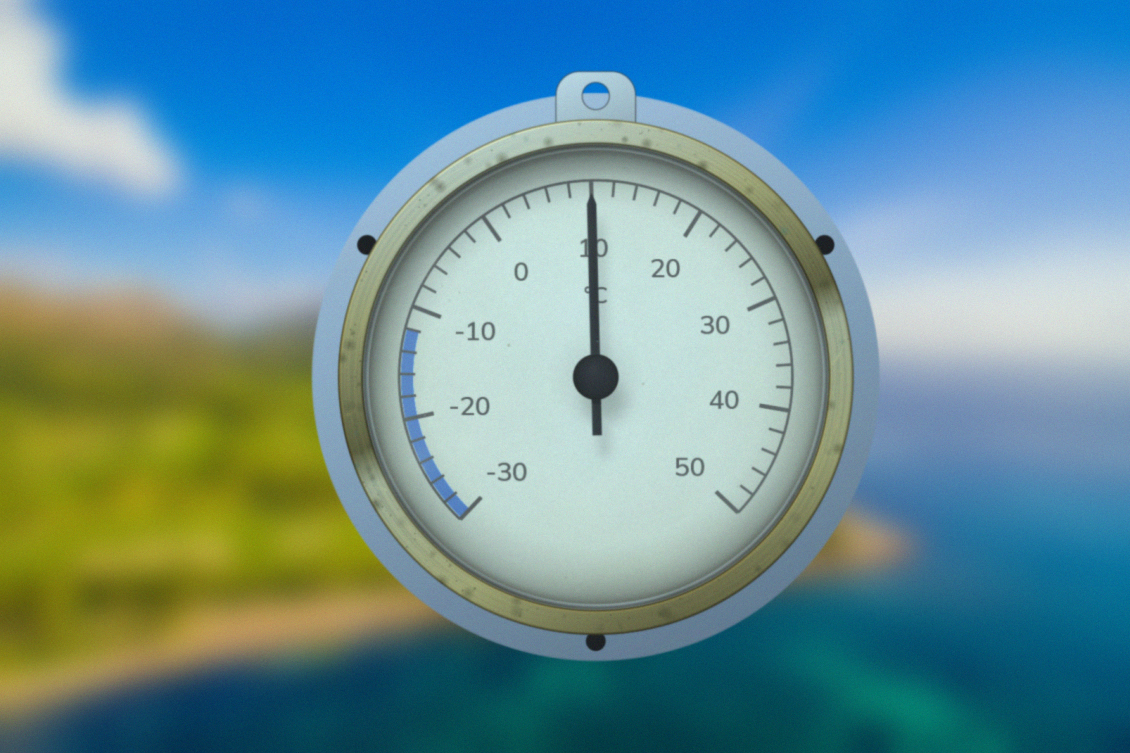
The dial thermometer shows 10 (°C)
